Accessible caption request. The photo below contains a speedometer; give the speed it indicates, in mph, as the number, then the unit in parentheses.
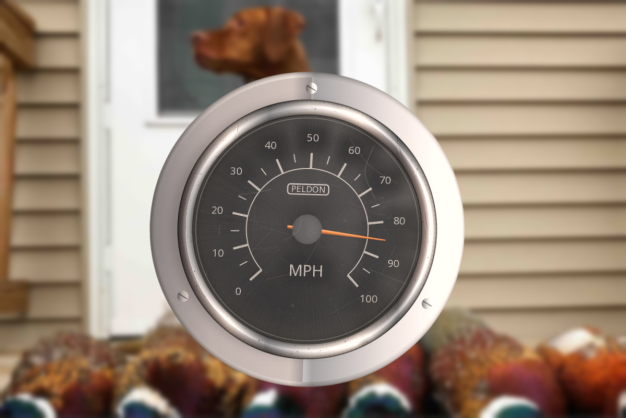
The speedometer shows 85 (mph)
